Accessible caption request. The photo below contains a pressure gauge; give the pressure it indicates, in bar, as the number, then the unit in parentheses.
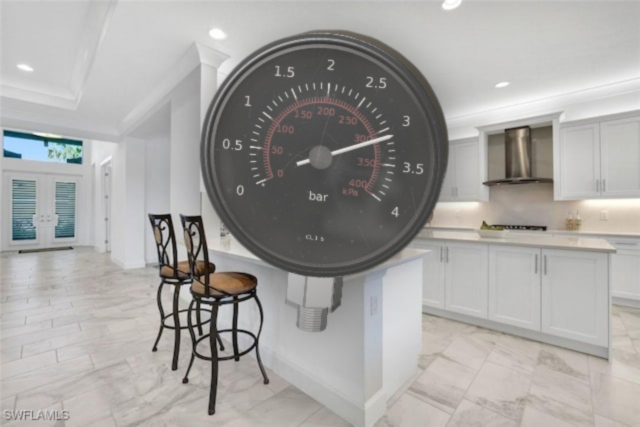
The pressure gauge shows 3.1 (bar)
